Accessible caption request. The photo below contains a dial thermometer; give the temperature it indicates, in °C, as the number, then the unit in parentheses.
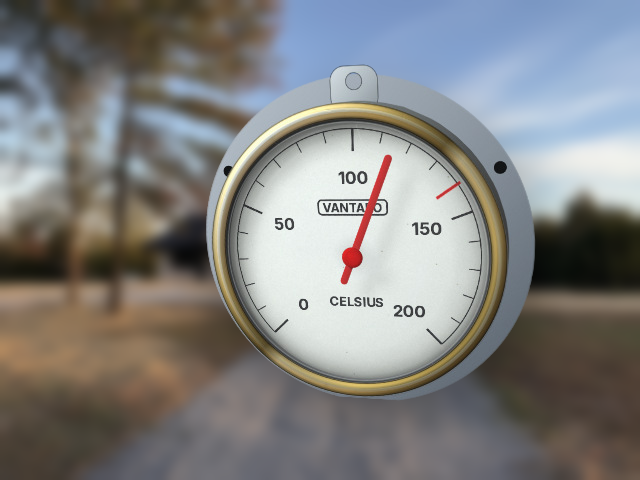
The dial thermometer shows 115 (°C)
